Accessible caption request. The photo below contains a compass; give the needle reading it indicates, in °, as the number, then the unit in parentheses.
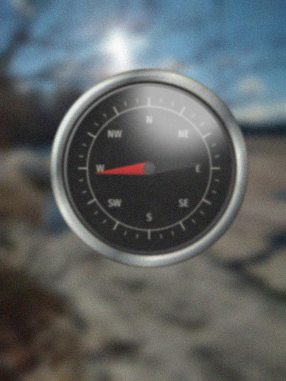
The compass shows 265 (°)
